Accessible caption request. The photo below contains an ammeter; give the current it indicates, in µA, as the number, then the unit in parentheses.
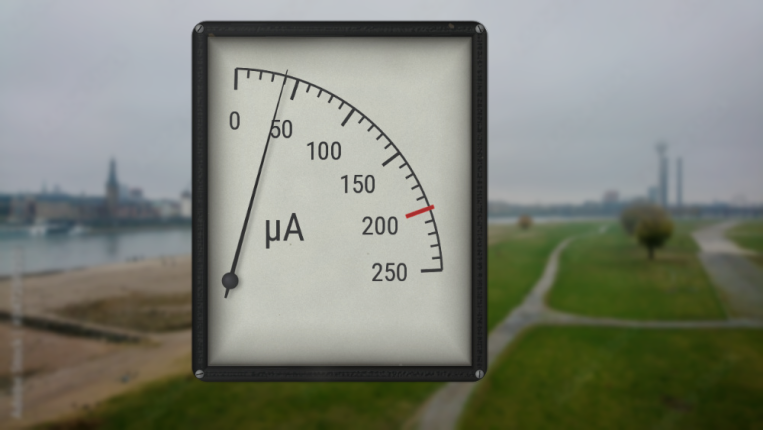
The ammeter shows 40 (µA)
